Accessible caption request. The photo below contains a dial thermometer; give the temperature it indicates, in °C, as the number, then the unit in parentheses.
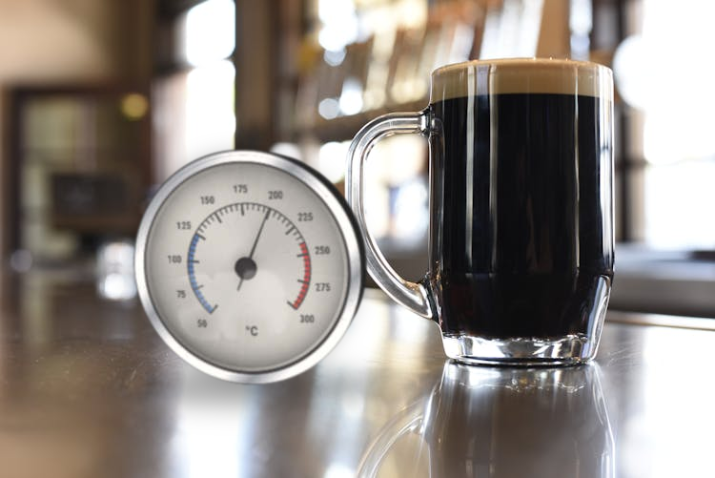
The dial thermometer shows 200 (°C)
